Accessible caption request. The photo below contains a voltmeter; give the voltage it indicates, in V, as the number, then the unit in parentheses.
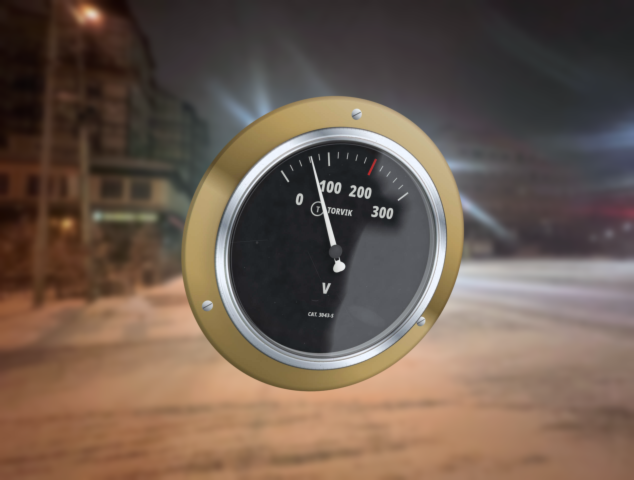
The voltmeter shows 60 (V)
